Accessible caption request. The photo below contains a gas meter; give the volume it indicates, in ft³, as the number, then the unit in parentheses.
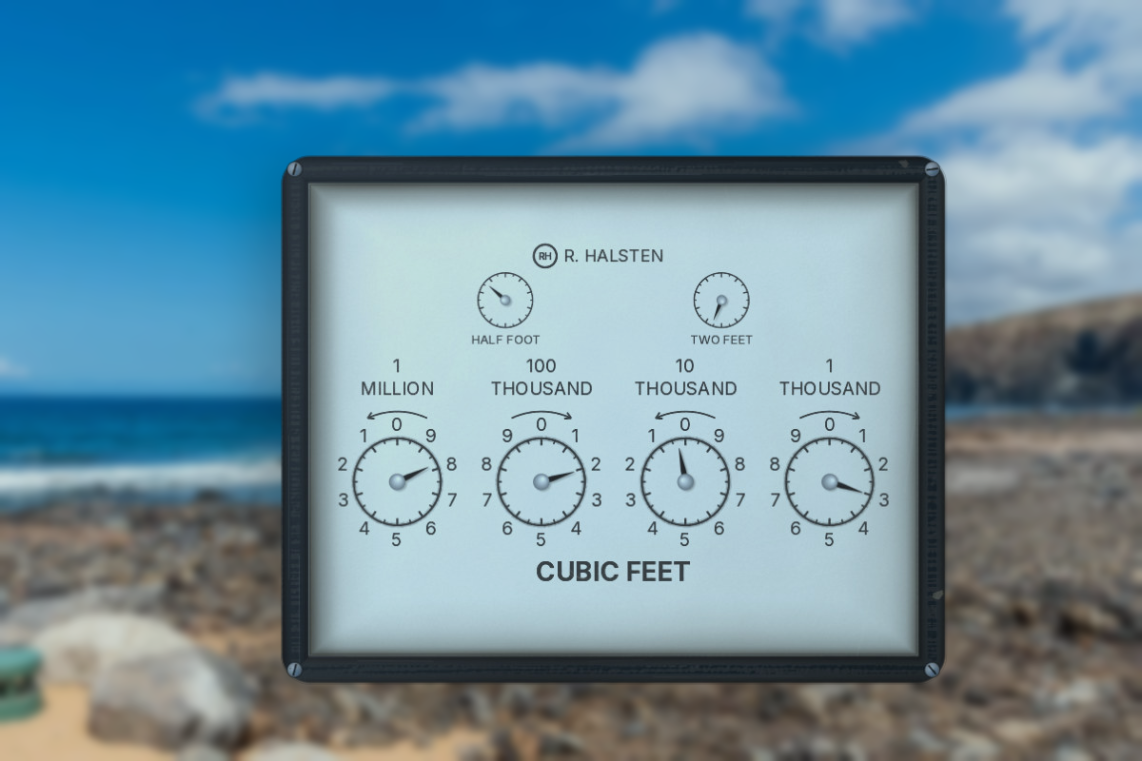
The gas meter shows 820300 (ft³)
